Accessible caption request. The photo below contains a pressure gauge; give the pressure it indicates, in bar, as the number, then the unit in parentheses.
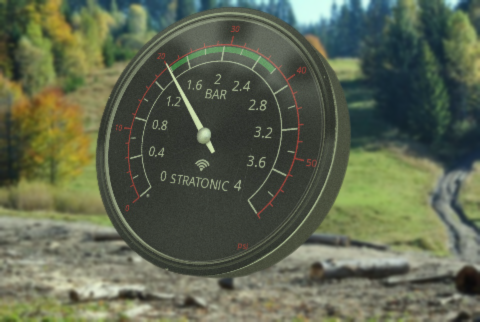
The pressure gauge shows 1.4 (bar)
